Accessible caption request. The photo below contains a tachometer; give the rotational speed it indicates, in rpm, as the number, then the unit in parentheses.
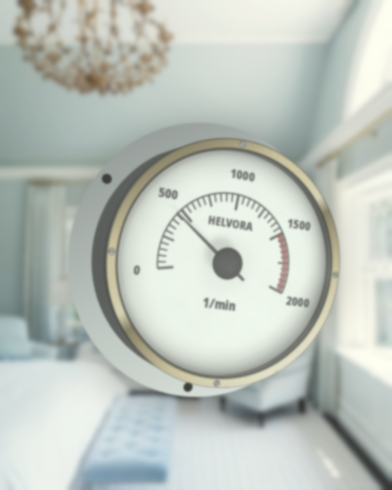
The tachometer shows 450 (rpm)
